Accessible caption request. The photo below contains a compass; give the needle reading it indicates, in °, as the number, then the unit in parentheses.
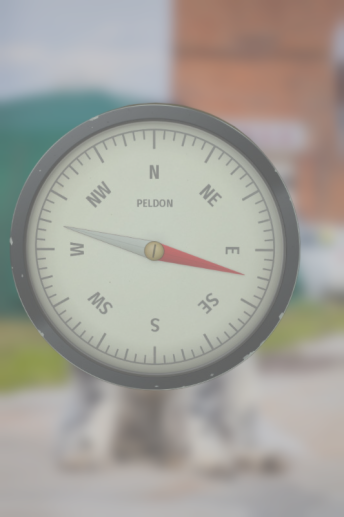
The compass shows 105 (°)
